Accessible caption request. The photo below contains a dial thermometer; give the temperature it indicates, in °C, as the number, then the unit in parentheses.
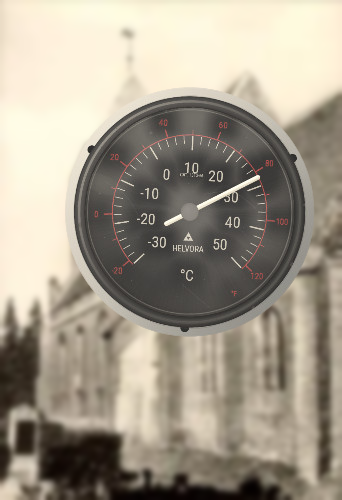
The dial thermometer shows 28 (°C)
